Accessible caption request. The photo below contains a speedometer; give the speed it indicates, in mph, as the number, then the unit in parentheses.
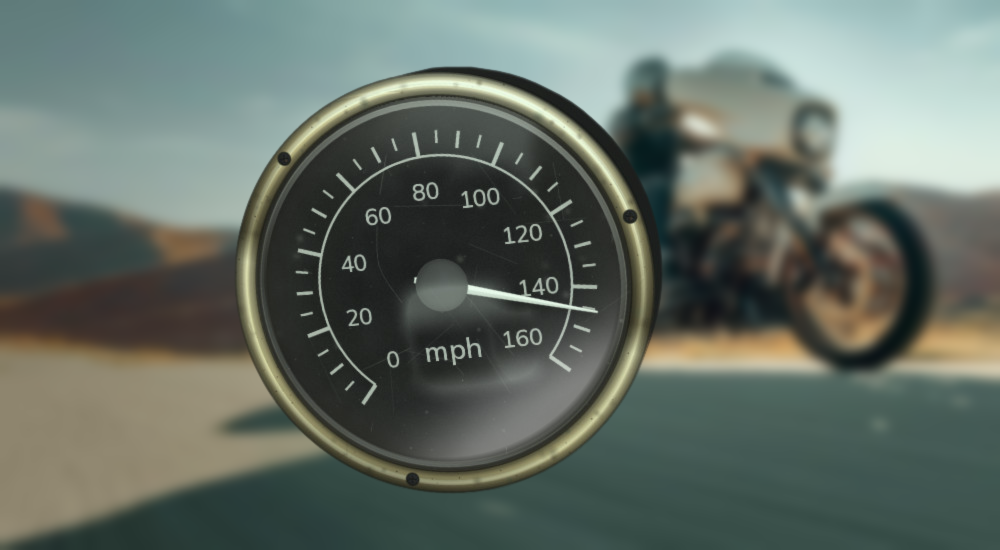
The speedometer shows 145 (mph)
